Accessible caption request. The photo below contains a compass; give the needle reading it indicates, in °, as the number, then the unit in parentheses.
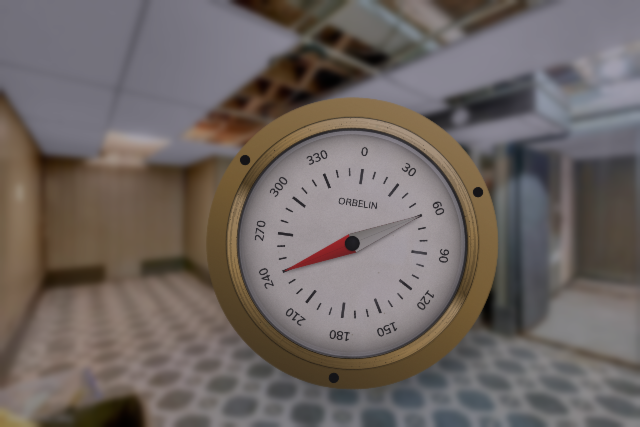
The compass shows 240 (°)
